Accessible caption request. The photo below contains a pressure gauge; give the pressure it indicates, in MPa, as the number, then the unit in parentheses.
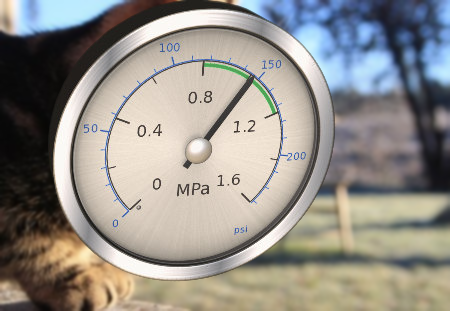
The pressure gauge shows 1 (MPa)
